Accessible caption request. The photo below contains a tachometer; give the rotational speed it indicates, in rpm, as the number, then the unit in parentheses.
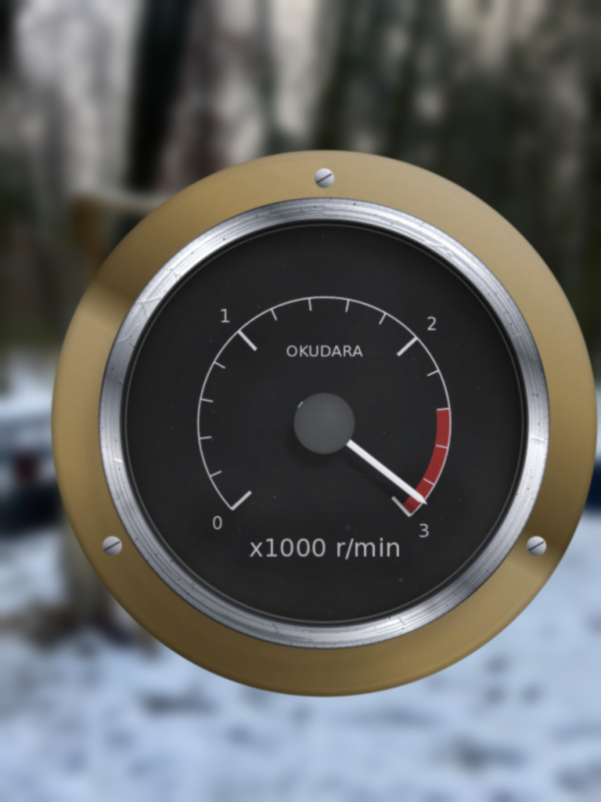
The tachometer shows 2900 (rpm)
